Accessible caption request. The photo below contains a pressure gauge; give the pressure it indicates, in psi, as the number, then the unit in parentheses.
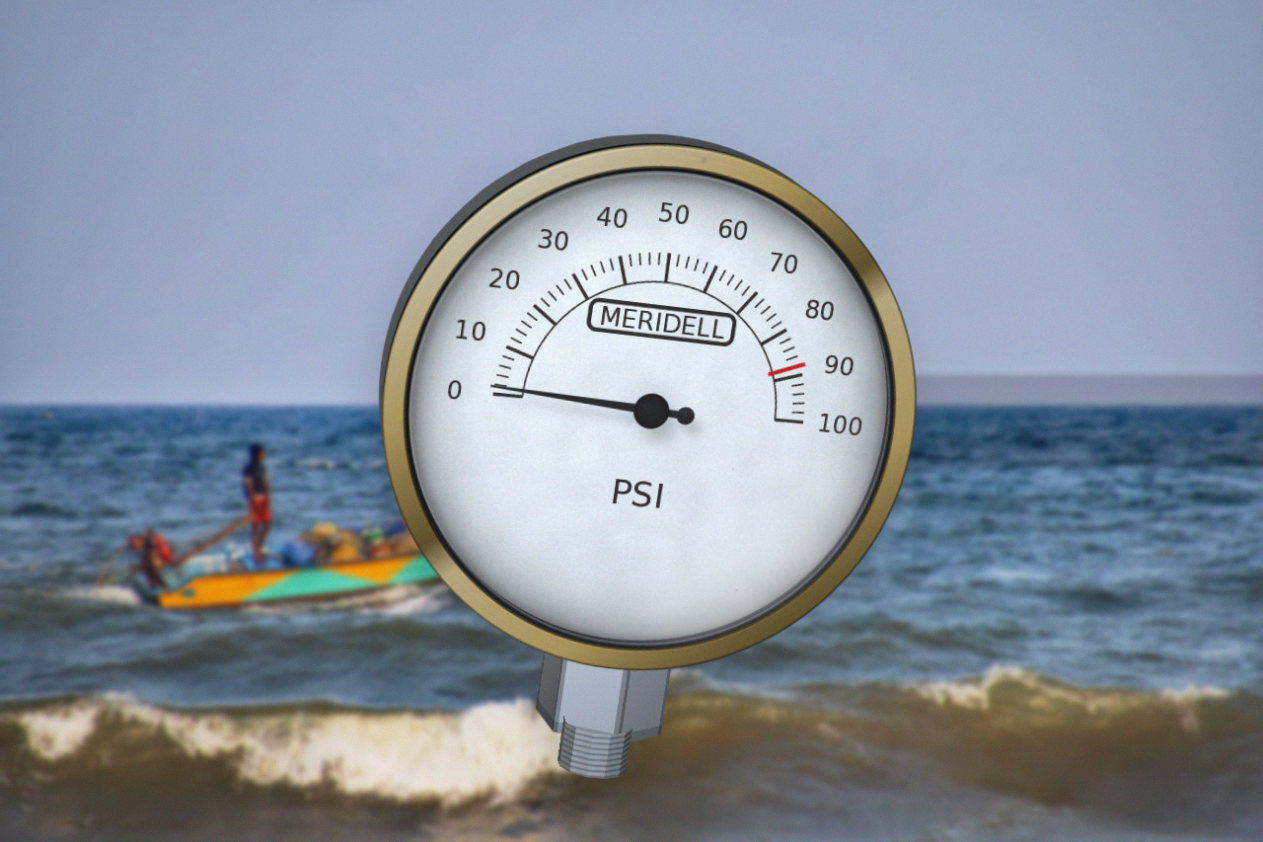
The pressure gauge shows 2 (psi)
